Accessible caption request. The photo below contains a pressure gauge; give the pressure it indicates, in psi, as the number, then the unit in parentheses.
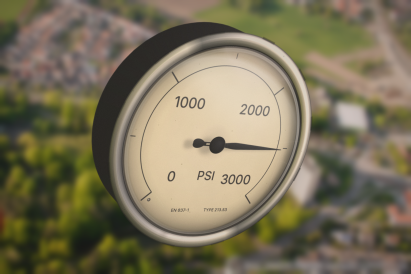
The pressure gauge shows 2500 (psi)
